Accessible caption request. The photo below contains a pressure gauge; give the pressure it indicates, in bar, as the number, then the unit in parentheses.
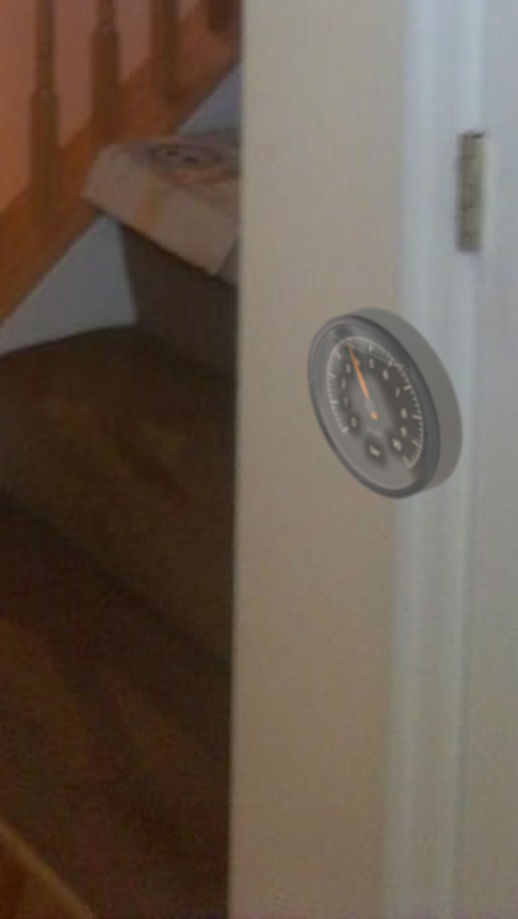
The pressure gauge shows 4 (bar)
